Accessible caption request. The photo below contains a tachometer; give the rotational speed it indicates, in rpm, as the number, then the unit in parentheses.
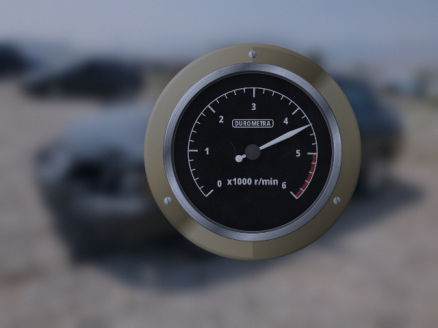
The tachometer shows 4400 (rpm)
